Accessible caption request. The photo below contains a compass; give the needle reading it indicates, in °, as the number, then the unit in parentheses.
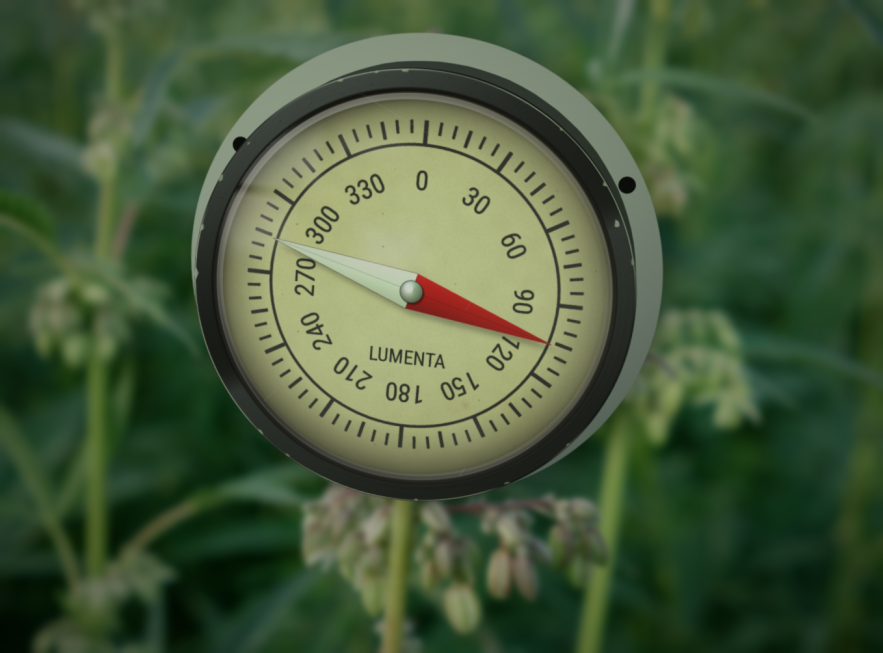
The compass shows 105 (°)
